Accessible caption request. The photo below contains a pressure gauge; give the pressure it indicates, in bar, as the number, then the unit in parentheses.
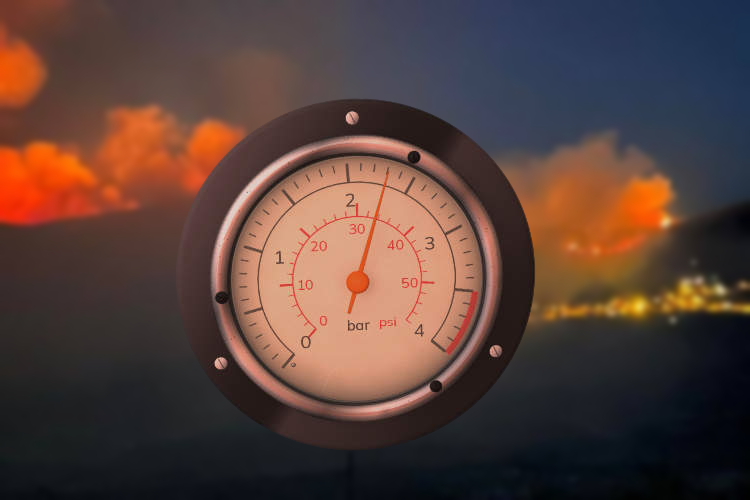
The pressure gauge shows 2.3 (bar)
